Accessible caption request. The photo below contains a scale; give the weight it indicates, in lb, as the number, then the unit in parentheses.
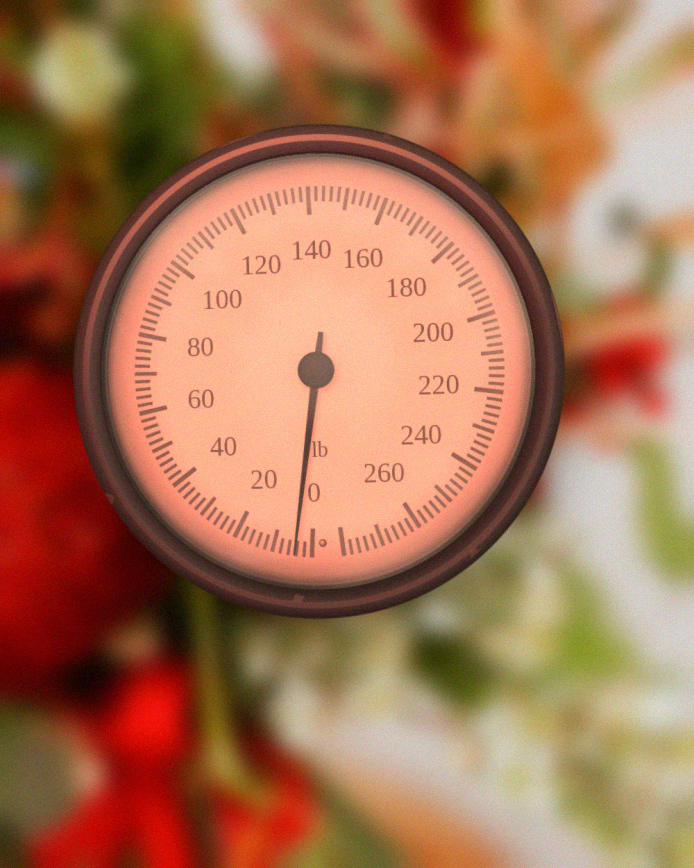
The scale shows 4 (lb)
